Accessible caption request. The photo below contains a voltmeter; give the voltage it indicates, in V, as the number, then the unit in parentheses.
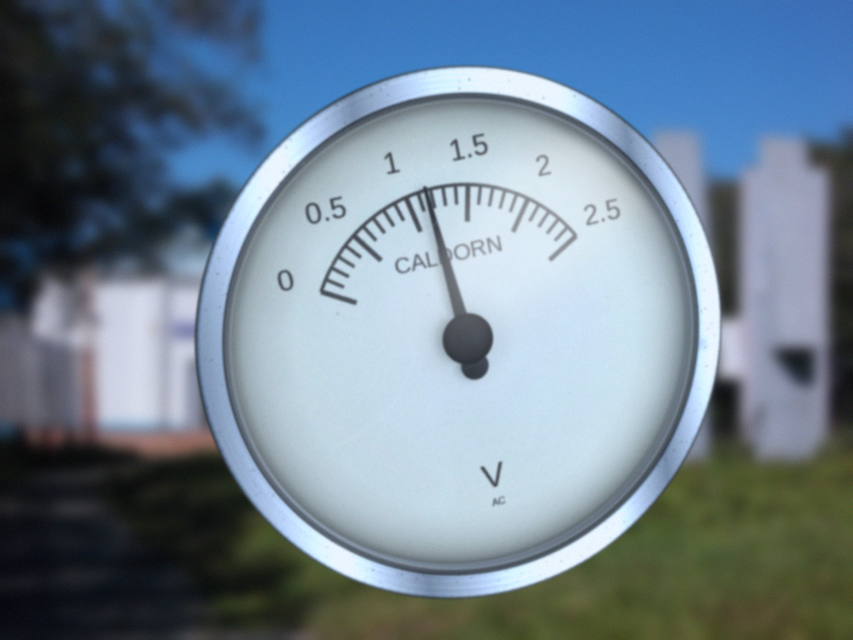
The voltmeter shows 1.15 (V)
